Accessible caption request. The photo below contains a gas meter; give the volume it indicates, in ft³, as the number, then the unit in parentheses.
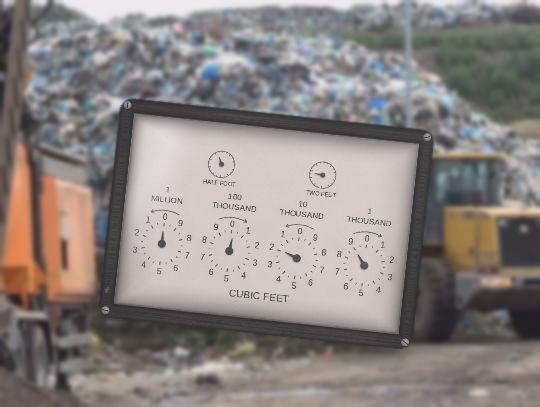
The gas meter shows 1900 (ft³)
